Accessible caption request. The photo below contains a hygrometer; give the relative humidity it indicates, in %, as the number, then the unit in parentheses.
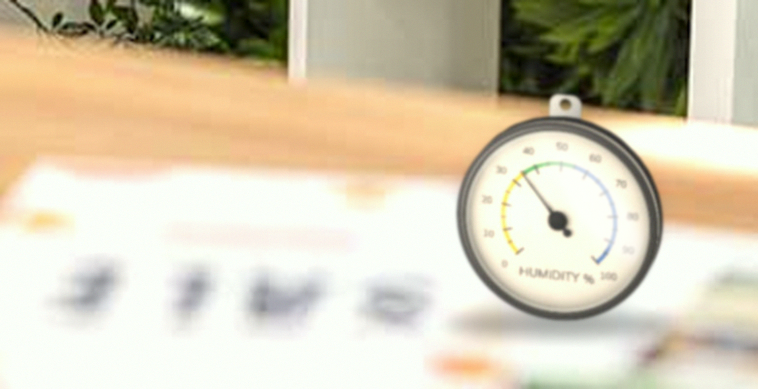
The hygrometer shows 35 (%)
